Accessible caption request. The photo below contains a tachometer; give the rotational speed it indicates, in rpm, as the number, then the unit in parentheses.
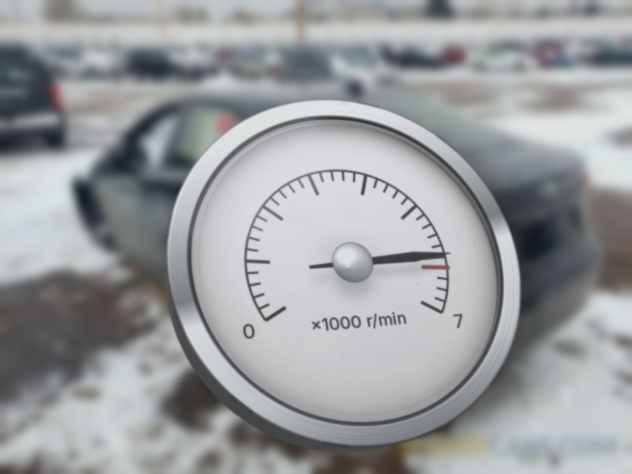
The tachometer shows 6000 (rpm)
